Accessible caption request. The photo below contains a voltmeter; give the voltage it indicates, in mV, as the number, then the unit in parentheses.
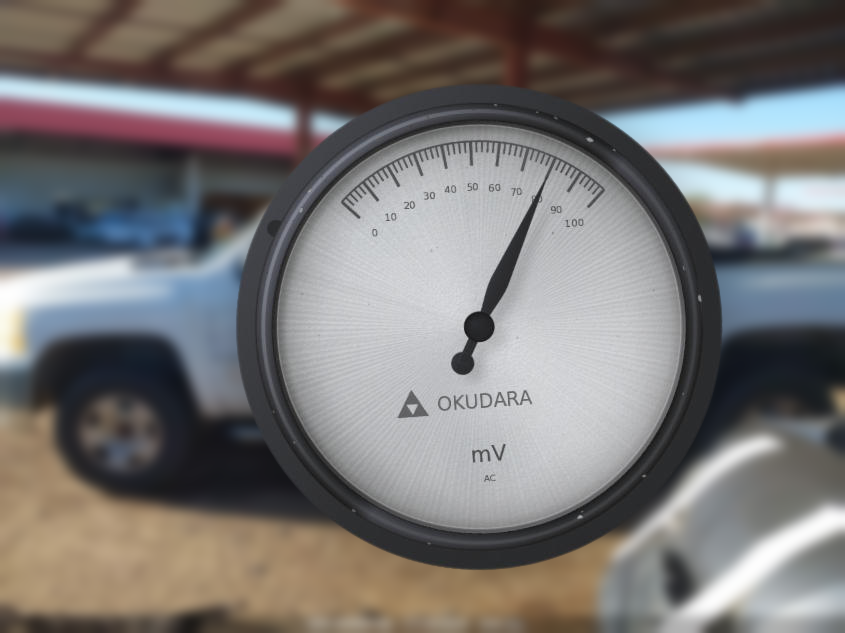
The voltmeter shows 80 (mV)
